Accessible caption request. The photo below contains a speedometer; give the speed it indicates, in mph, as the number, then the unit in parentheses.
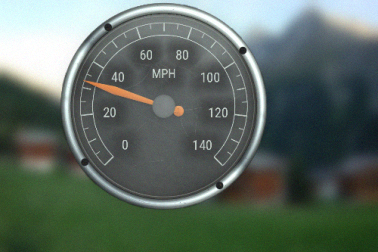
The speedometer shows 32.5 (mph)
